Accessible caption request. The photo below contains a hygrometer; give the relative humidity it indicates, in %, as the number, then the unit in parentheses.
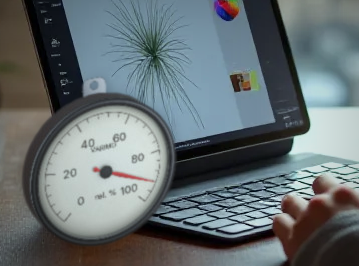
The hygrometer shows 92 (%)
